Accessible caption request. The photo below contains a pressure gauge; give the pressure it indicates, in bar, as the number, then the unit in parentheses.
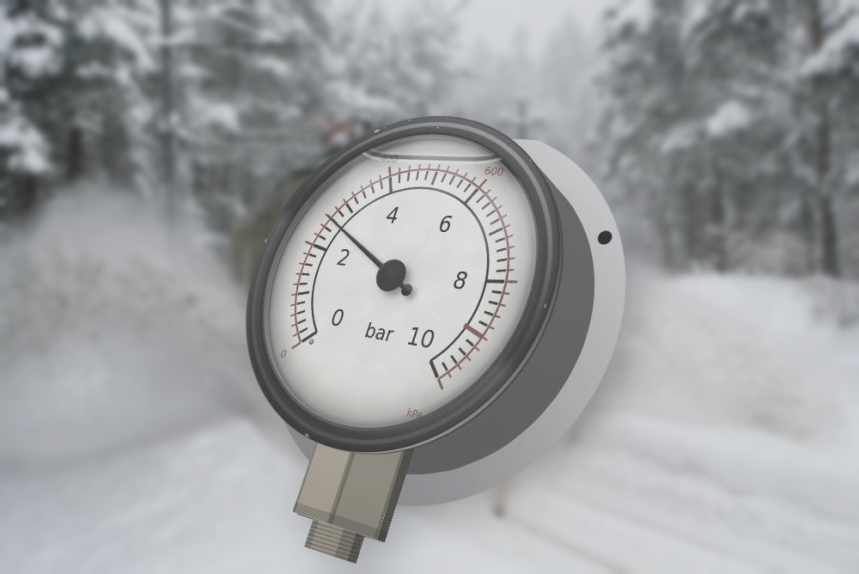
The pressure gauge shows 2.6 (bar)
